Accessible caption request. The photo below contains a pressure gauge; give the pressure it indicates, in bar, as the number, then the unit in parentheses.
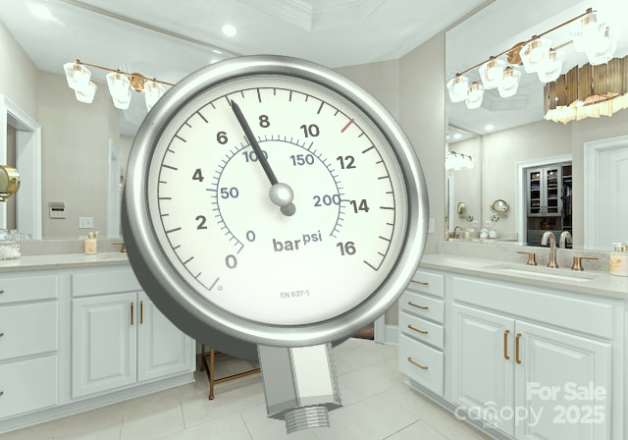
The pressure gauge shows 7 (bar)
